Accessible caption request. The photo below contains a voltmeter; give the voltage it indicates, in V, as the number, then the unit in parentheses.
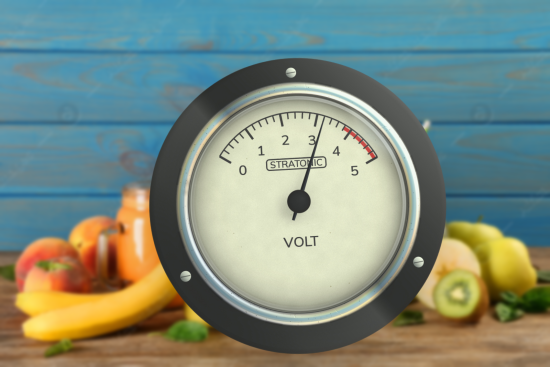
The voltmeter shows 3.2 (V)
